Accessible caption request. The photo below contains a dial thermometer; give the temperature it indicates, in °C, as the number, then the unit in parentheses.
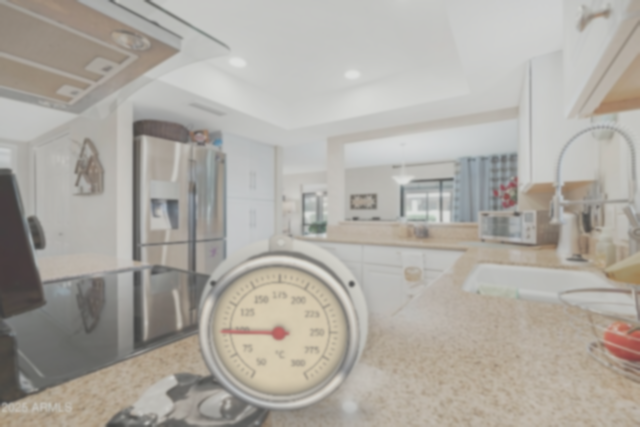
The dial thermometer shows 100 (°C)
